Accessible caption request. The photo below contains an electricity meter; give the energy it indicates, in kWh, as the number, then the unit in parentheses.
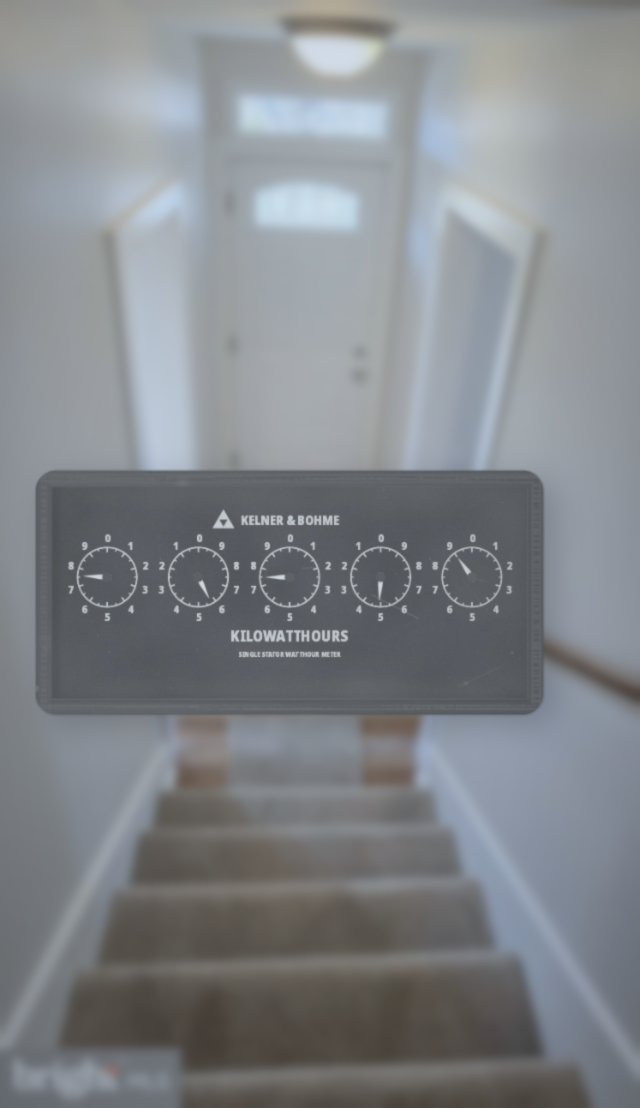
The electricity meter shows 75749 (kWh)
